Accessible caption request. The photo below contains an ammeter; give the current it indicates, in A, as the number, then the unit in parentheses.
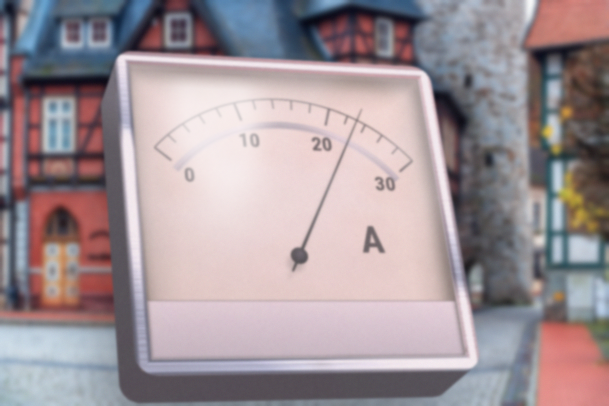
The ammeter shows 23 (A)
